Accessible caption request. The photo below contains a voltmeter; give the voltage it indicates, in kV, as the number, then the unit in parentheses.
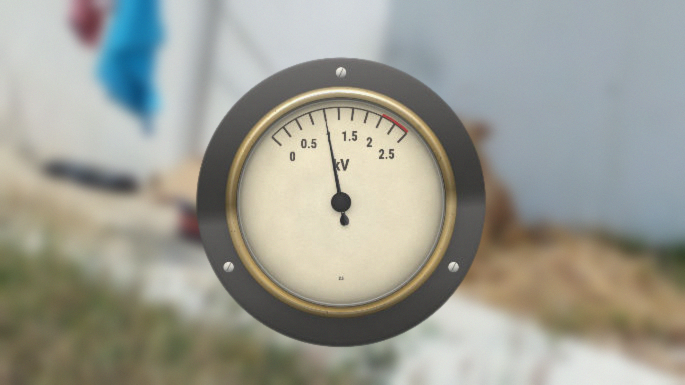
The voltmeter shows 1 (kV)
